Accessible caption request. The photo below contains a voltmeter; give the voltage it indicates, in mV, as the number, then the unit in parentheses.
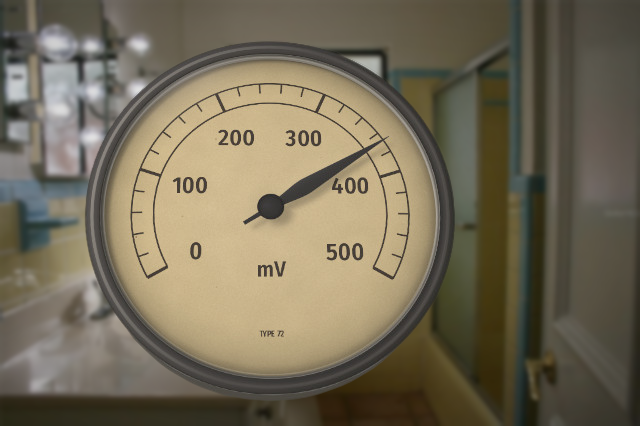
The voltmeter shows 370 (mV)
